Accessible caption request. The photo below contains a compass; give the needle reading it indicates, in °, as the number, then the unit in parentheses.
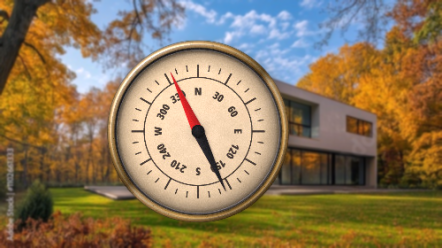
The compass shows 335 (°)
